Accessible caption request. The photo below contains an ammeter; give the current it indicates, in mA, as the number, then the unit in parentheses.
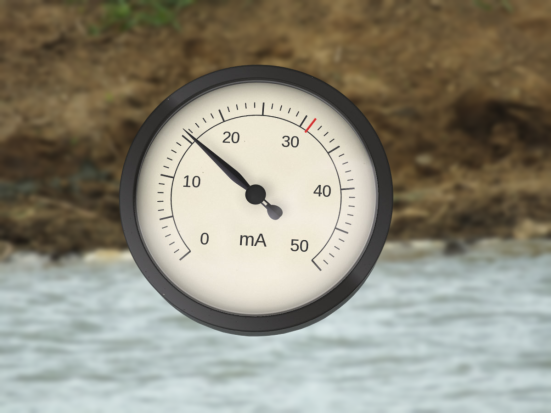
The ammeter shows 15.5 (mA)
